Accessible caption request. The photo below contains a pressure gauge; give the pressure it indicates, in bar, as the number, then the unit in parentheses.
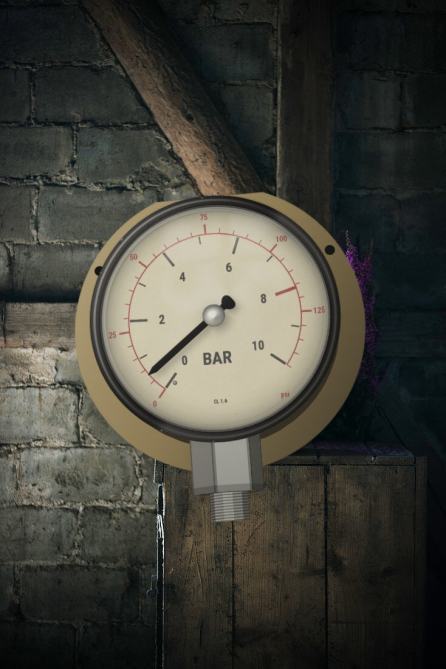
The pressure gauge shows 0.5 (bar)
